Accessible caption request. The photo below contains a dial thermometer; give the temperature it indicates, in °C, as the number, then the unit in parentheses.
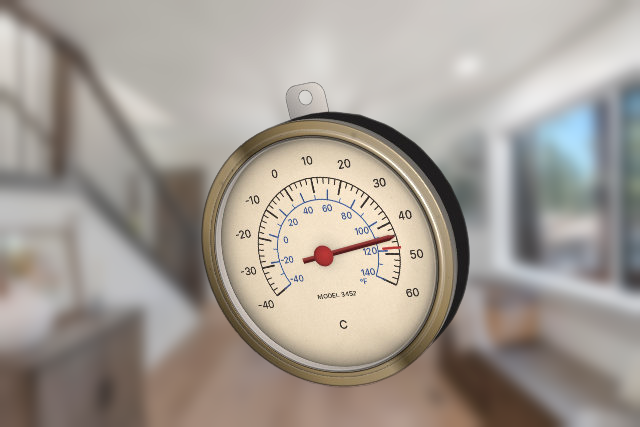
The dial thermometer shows 44 (°C)
